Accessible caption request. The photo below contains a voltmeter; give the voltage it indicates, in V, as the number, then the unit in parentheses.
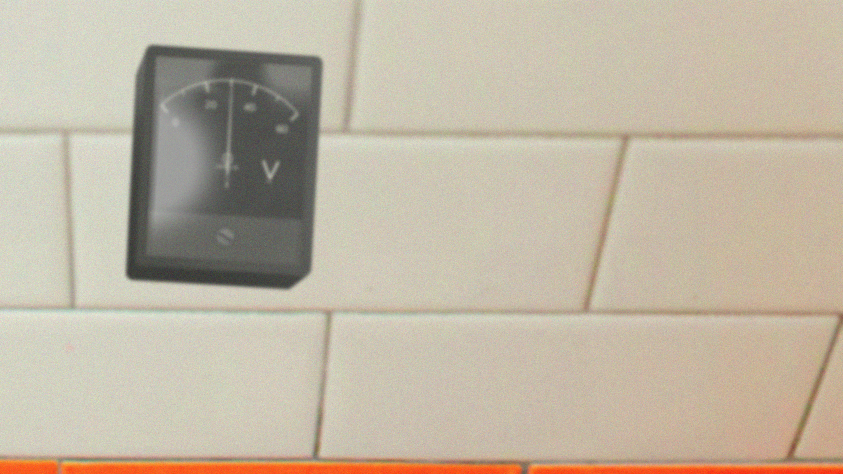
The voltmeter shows 30 (V)
